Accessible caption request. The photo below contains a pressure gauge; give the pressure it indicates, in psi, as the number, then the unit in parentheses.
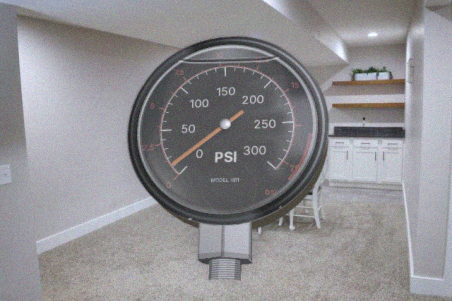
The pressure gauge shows 10 (psi)
